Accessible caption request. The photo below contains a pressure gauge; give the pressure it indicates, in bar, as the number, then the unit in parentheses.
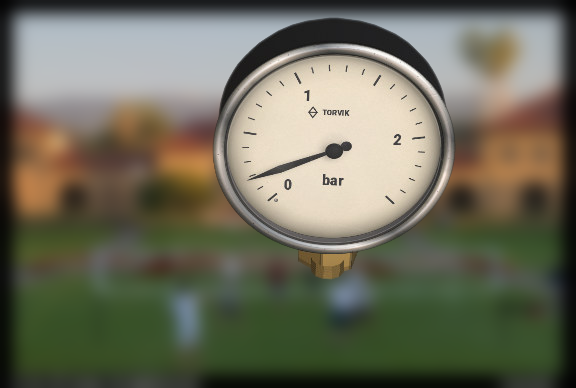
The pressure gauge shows 0.2 (bar)
